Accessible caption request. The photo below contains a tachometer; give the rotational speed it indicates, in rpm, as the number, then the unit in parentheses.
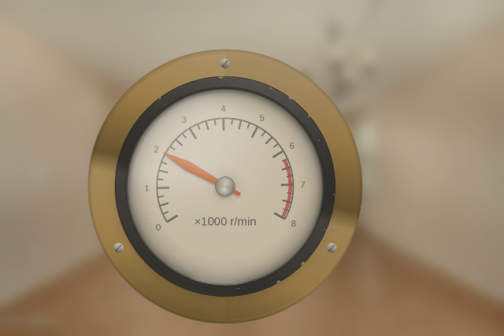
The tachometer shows 2000 (rpm)
